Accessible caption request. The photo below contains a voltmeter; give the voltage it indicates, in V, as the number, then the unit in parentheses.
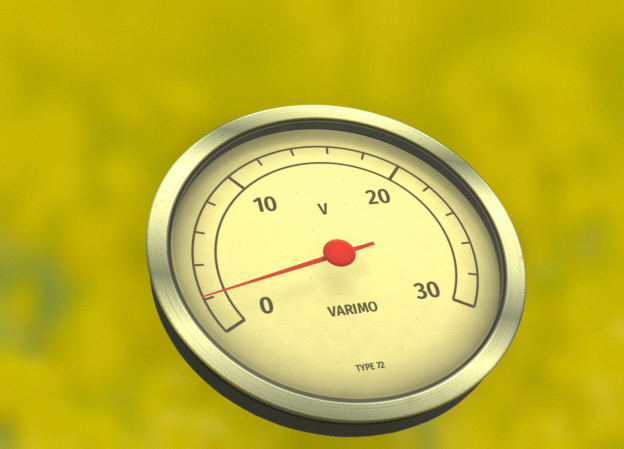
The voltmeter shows 2 (V)
